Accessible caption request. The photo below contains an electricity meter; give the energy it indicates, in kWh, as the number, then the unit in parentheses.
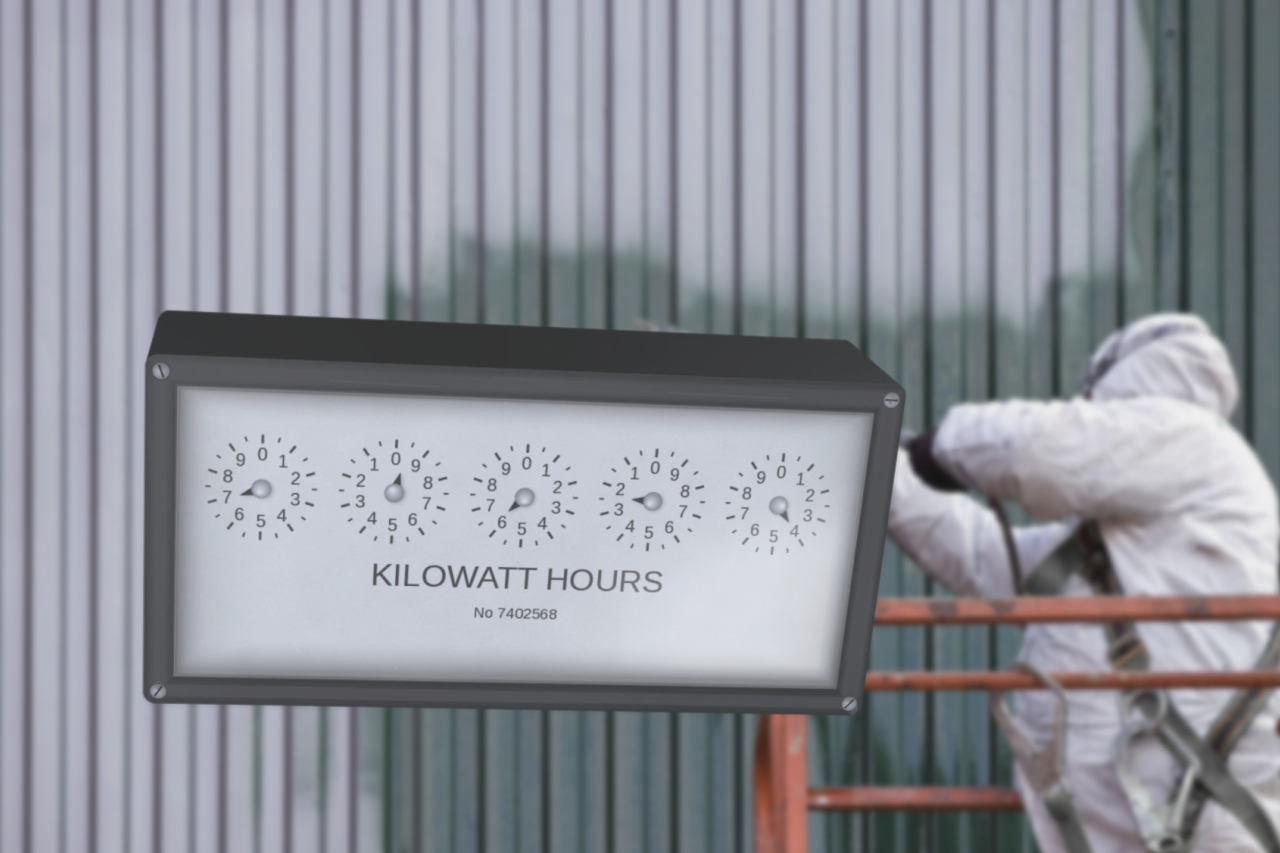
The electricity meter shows 69624 (kWh)
